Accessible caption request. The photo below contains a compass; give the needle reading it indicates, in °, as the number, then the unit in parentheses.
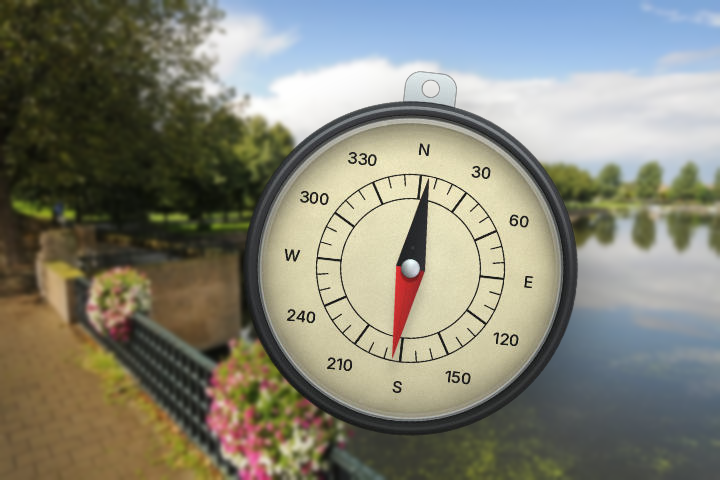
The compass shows 185 (°)
